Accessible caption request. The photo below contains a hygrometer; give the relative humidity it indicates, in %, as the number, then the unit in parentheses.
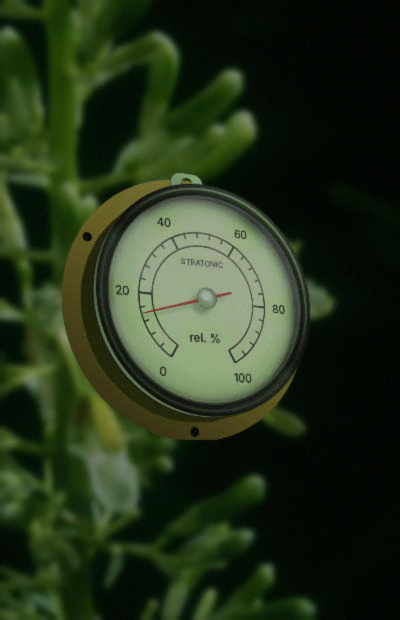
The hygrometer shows 14 (%)
